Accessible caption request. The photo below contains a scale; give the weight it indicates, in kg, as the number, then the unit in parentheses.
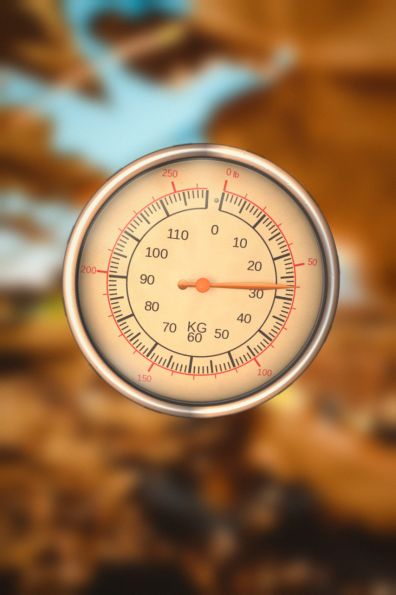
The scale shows 27 (kg)
